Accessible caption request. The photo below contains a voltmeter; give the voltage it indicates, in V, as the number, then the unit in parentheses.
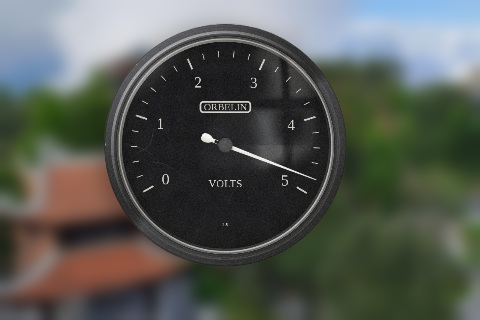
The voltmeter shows 4.8 (V)
